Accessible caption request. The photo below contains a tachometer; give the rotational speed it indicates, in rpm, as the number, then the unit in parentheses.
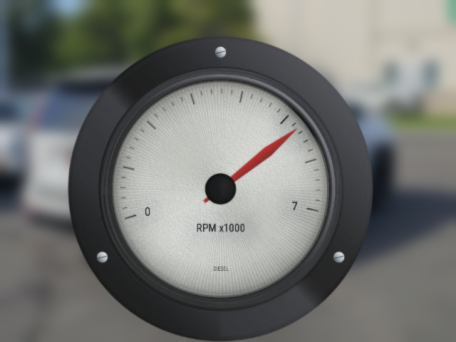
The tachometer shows 5300 (rpm)
